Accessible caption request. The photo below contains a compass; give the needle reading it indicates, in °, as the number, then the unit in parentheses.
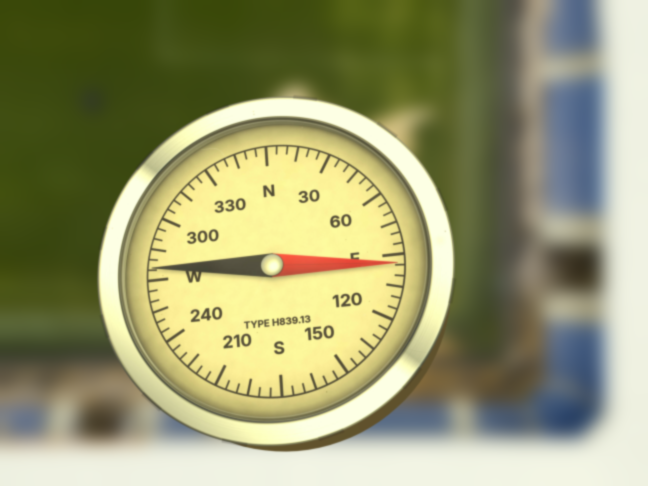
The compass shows 95 (°)
